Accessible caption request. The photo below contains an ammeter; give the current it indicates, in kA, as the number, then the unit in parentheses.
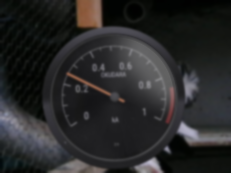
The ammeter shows 0.25 (kA)
